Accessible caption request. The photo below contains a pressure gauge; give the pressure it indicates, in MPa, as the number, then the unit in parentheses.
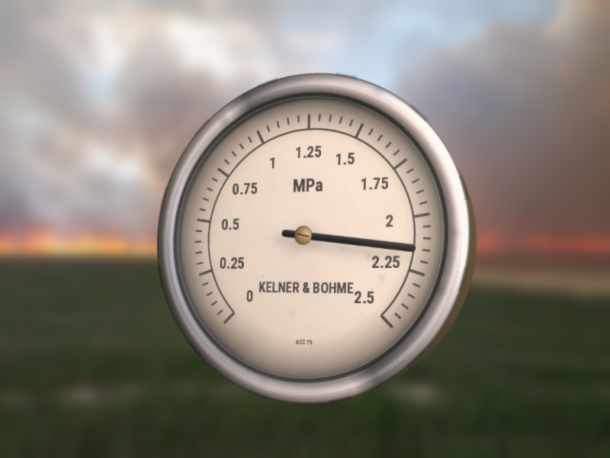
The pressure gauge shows 2.15 (MPa)
